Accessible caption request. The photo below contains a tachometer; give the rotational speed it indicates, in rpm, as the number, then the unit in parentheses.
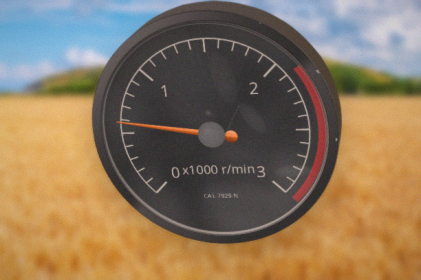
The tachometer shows 600 (rpm)
